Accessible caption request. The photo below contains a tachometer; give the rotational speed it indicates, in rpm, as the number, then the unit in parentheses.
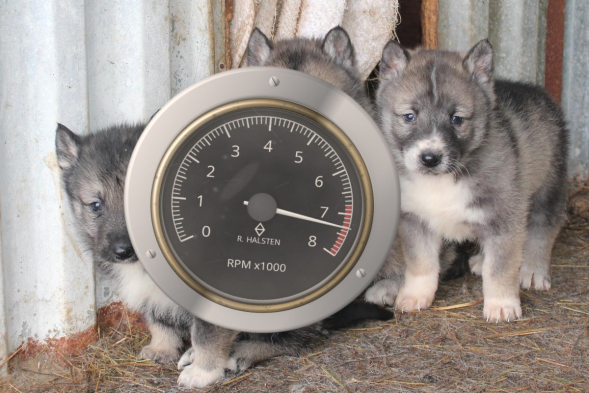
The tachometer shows 7300 (rpm)
